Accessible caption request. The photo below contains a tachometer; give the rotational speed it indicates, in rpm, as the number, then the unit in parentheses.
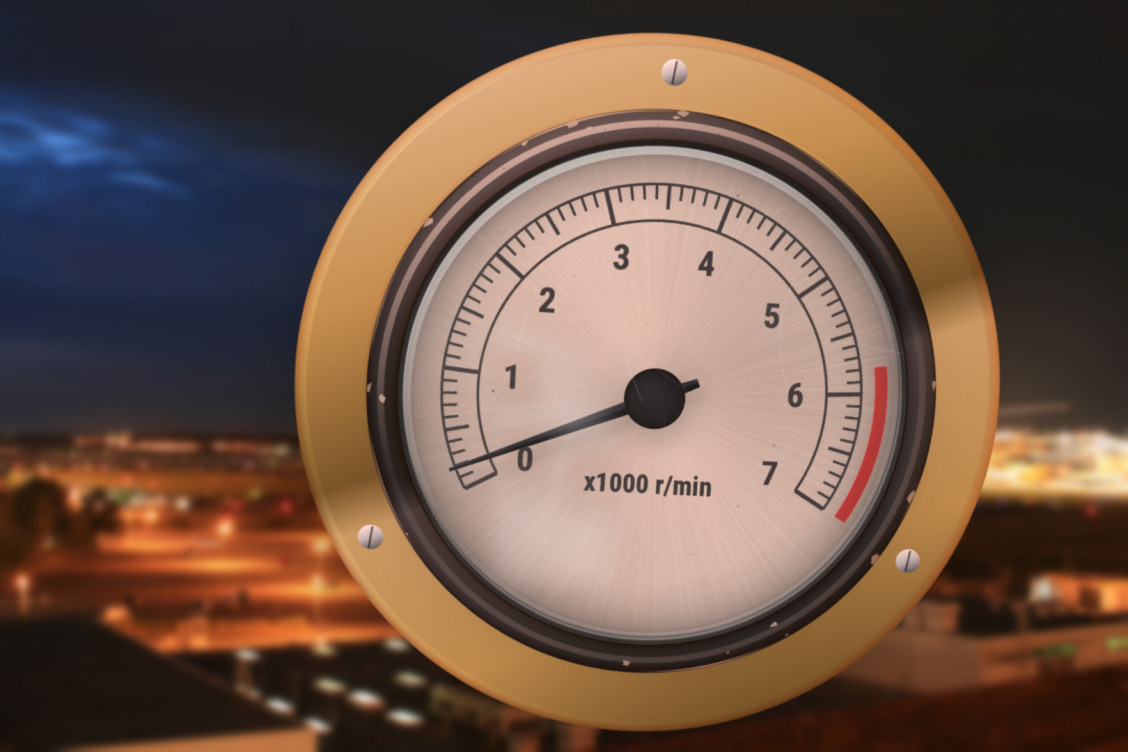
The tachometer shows 200 (rpm)
